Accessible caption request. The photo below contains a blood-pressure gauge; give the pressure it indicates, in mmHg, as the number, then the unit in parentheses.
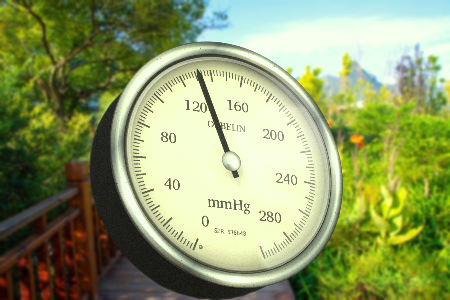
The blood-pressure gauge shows 130 (mmHg)
